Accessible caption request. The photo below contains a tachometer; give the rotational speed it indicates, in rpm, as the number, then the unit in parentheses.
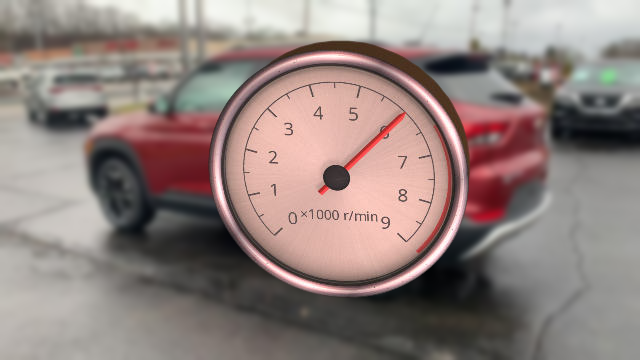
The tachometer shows 6000 (rpm)
